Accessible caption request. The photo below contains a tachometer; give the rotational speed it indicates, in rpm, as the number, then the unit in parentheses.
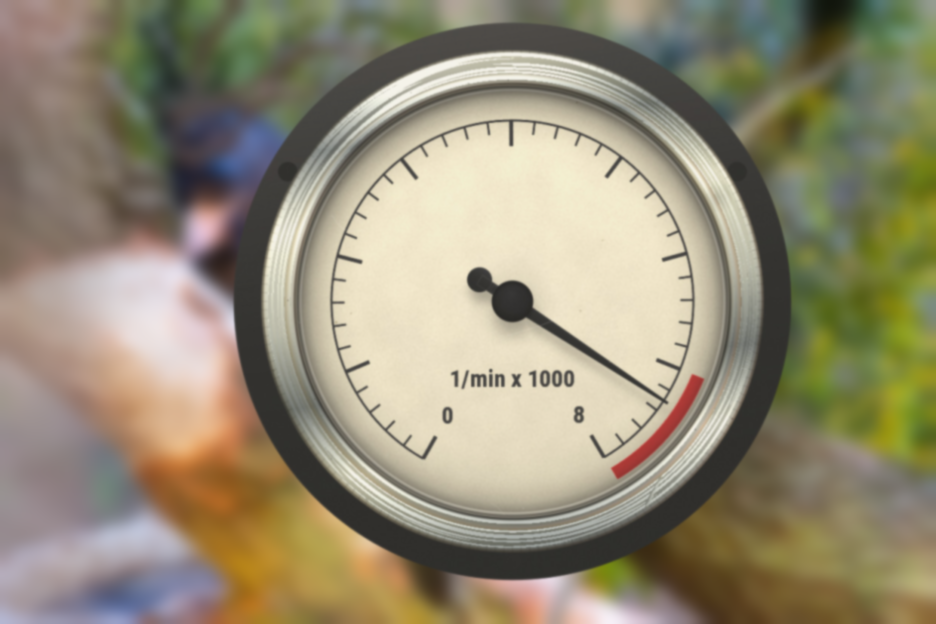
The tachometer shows 7300 (rpm)
